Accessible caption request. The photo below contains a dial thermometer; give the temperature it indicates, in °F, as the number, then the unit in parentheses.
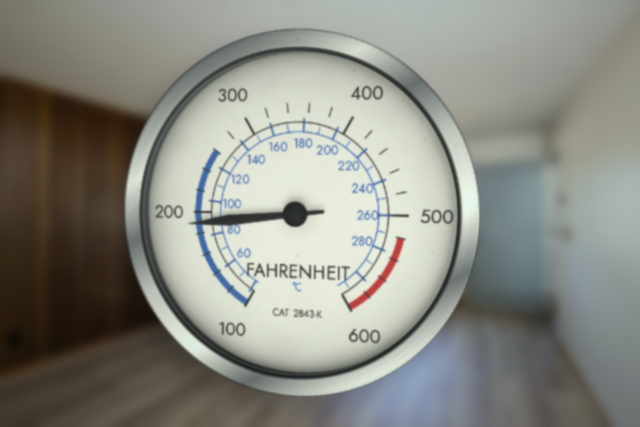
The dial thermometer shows 190 (°F)
